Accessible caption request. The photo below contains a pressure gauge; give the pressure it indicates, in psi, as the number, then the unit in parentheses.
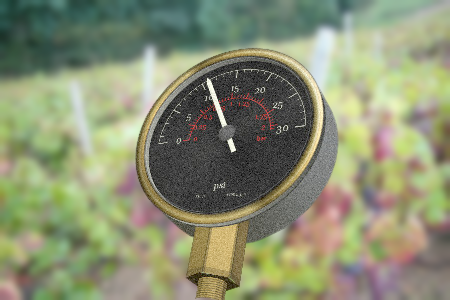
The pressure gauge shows 11 (psi)
